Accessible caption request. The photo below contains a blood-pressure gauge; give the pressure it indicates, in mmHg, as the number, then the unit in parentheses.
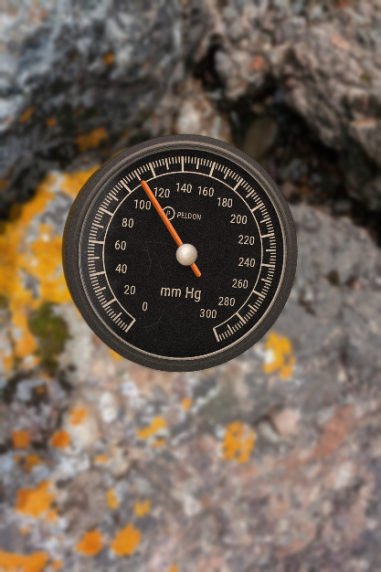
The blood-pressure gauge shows 110 (mmHg)
